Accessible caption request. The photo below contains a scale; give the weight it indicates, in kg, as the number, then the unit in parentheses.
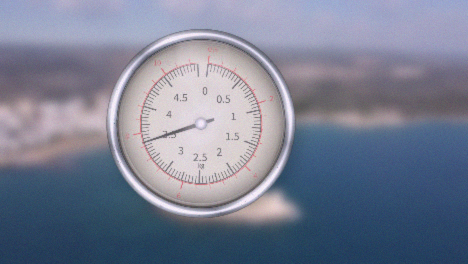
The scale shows 3.5 (kg)
